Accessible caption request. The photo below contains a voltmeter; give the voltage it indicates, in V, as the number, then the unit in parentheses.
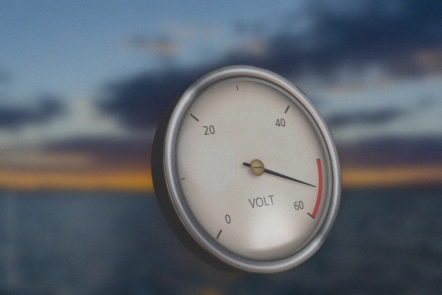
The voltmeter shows 55 (V)
